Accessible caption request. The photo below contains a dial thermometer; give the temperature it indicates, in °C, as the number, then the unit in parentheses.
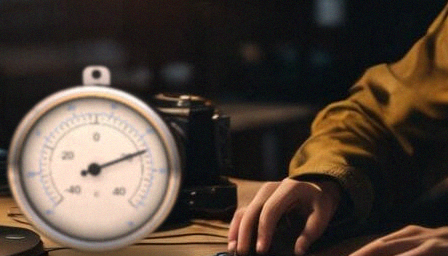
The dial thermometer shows 20 (°C)
